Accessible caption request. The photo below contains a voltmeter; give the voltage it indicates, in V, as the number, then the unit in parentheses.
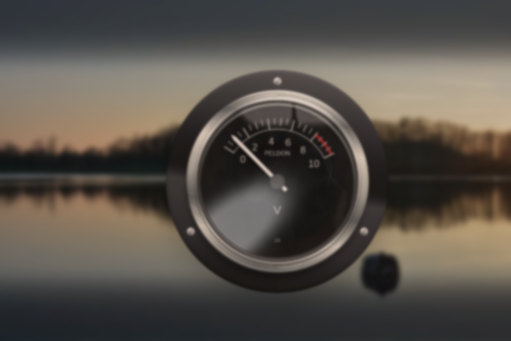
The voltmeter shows 1 (V)
